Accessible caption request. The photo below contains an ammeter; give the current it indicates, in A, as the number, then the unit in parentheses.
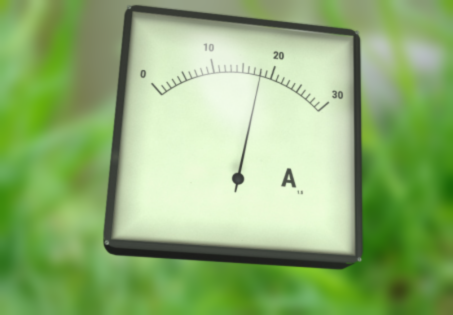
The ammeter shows 18 (A)
